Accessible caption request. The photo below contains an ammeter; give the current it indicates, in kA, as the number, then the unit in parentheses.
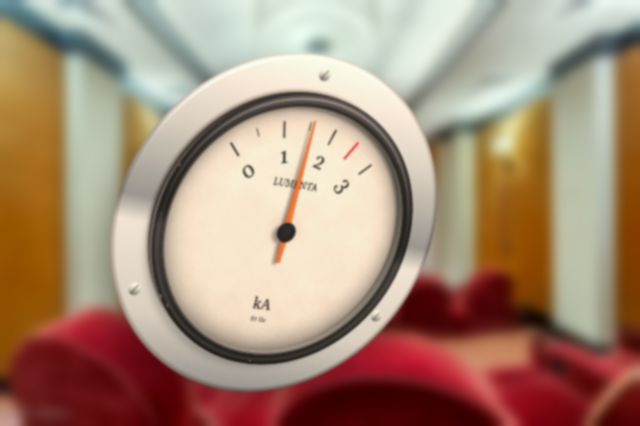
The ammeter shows 1.5 (kA)
